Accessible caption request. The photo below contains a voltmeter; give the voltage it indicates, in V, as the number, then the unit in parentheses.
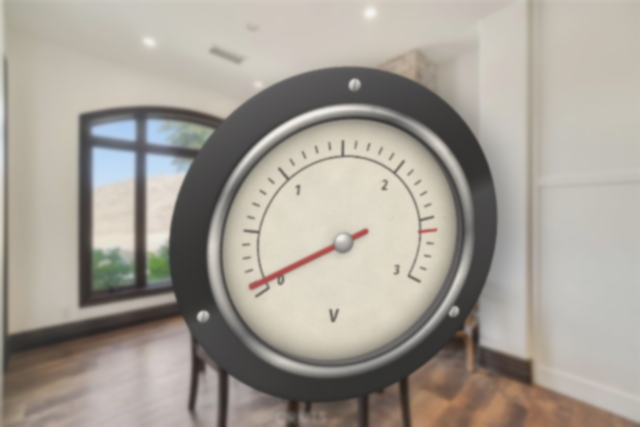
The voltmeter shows 0.1 (V)
